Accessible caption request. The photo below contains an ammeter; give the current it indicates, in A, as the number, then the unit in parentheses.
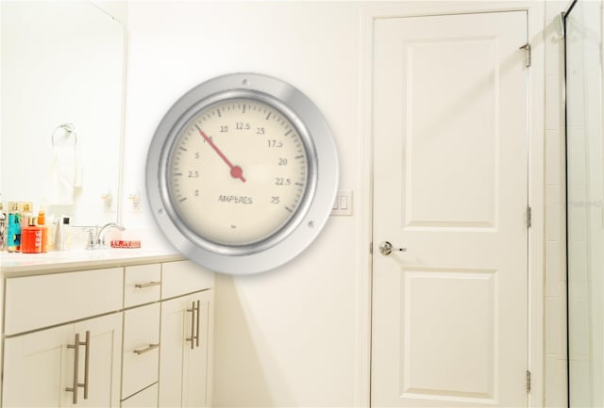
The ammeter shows 7.5 (A)
